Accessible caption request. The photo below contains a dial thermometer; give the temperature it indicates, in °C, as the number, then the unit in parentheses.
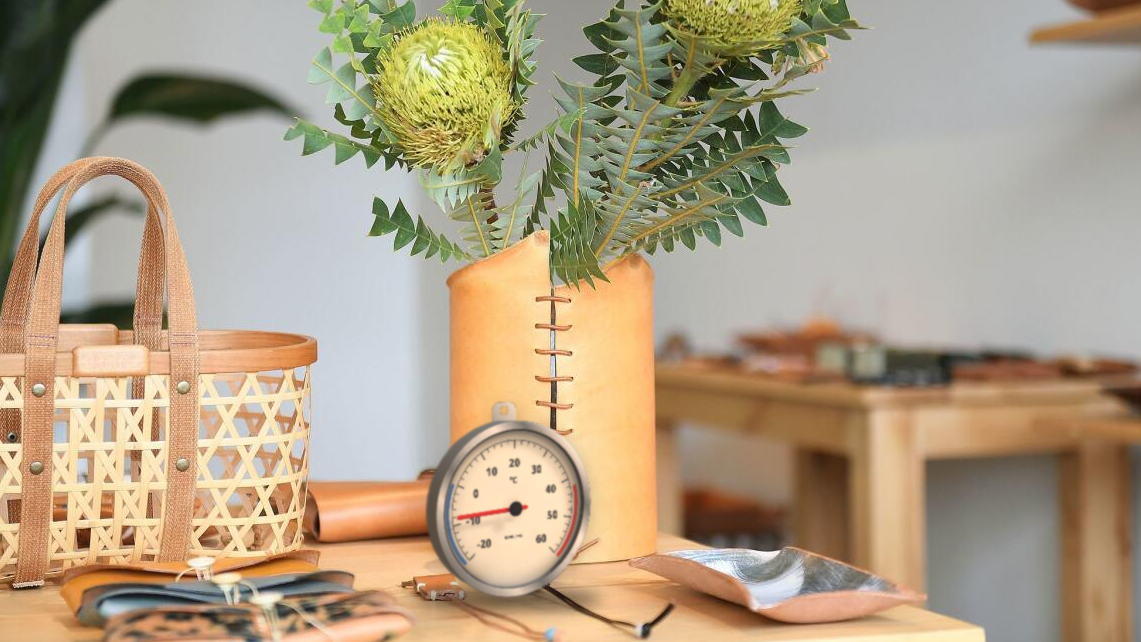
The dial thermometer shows -8 (°C)
